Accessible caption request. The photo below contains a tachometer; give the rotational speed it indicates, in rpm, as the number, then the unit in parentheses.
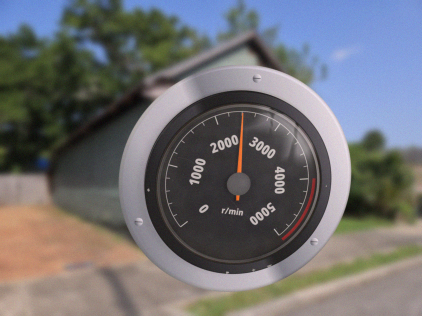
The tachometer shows 2400 (rpm)
